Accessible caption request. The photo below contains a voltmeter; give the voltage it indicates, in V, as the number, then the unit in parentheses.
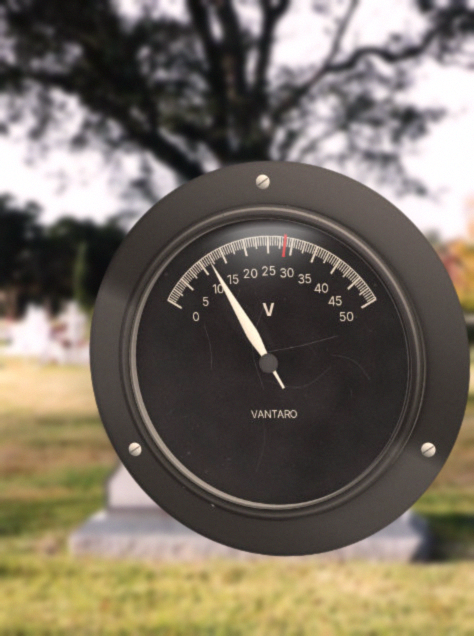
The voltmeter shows 12.5 (V)
